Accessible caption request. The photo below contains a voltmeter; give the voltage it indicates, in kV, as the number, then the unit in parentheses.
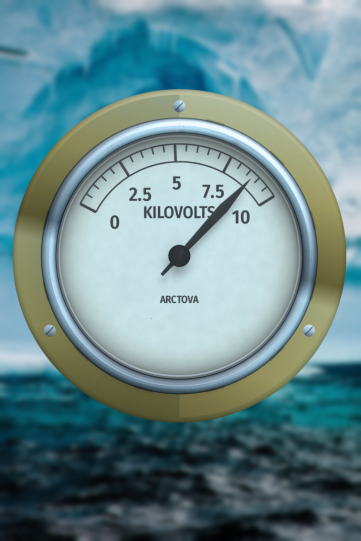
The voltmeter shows 8.75 (kV)
